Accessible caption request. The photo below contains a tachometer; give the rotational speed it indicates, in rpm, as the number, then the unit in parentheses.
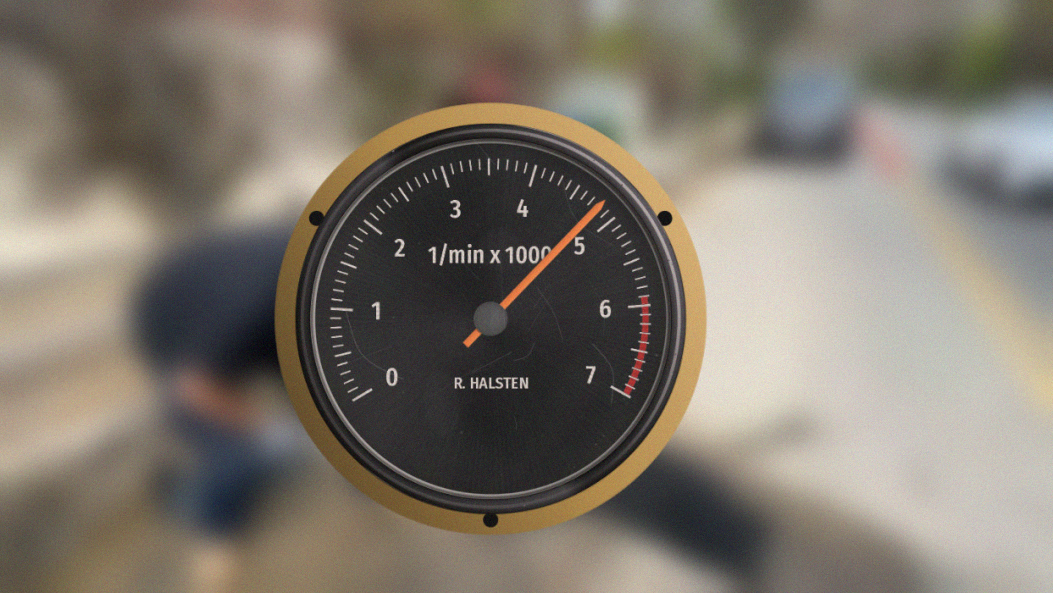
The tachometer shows 4800 (rpm)
